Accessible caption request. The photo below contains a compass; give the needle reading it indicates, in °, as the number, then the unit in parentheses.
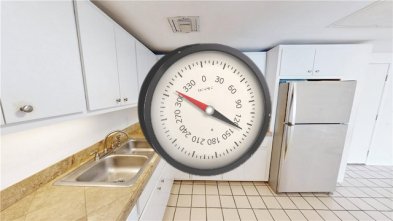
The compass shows 310 (°)
